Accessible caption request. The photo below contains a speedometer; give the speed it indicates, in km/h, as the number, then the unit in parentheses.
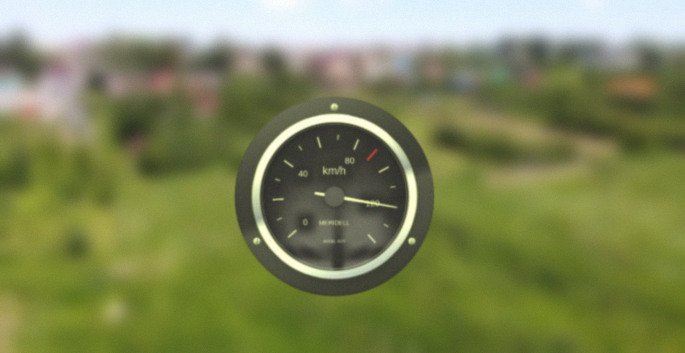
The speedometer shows 120 (km/h)
